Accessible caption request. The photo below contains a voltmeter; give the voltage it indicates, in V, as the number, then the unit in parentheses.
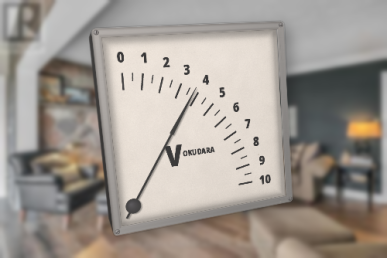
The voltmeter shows 3.75 (V)
